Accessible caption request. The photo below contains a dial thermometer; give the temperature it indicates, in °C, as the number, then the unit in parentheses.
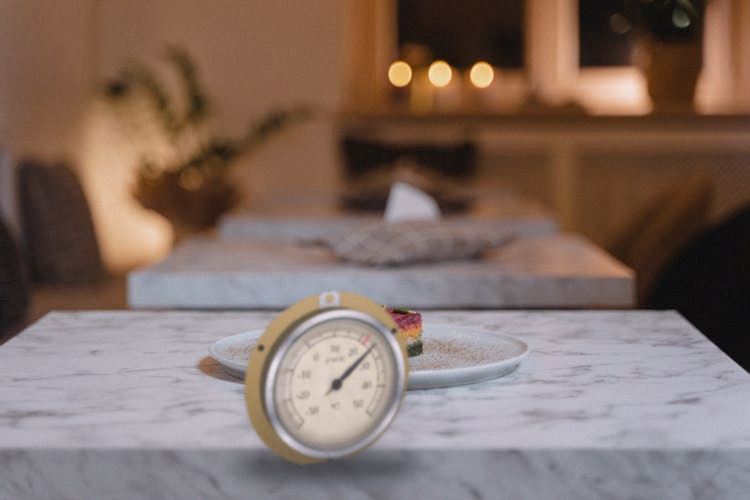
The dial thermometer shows 25 (°C)
